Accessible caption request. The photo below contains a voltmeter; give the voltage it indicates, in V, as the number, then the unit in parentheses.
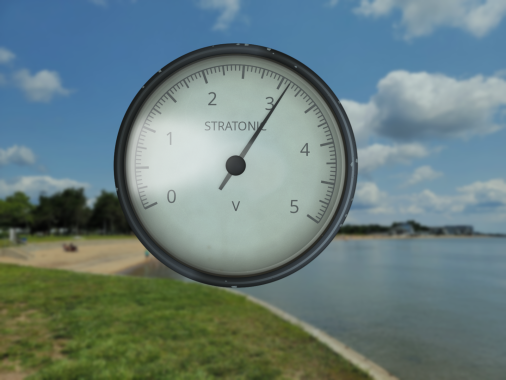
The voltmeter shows 3.1 (V)
